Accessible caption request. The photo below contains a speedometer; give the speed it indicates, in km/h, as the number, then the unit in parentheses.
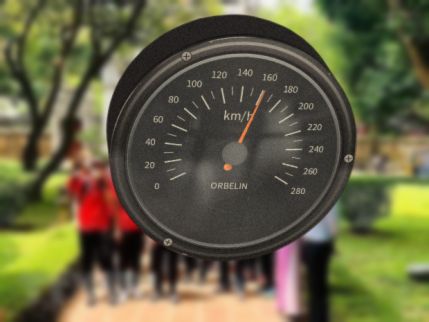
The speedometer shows 160 (km/h)
